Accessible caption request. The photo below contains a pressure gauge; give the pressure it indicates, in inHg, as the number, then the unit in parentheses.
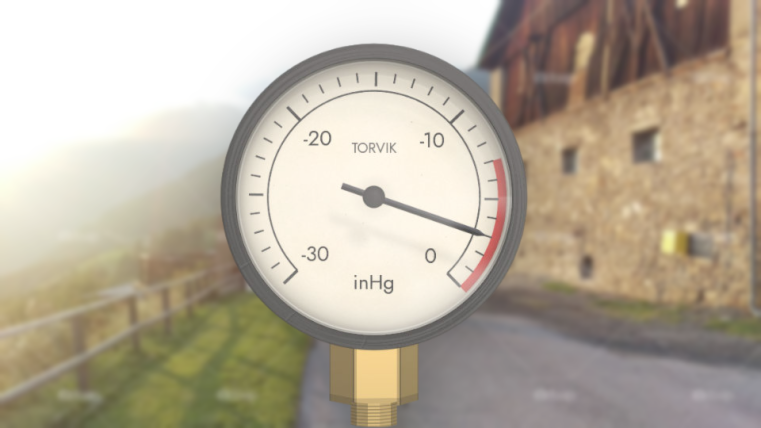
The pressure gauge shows -3 (inHg)
